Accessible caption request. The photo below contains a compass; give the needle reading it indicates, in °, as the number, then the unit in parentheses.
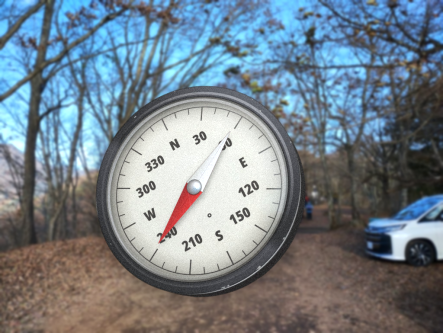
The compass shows 240 (°)
